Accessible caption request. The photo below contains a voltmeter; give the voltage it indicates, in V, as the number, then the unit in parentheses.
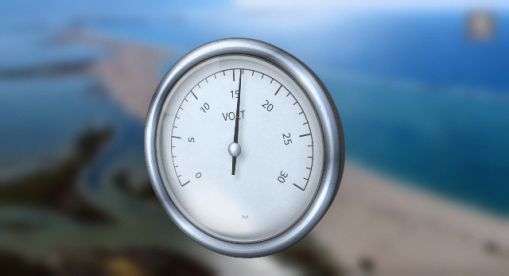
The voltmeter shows 16 (V)
